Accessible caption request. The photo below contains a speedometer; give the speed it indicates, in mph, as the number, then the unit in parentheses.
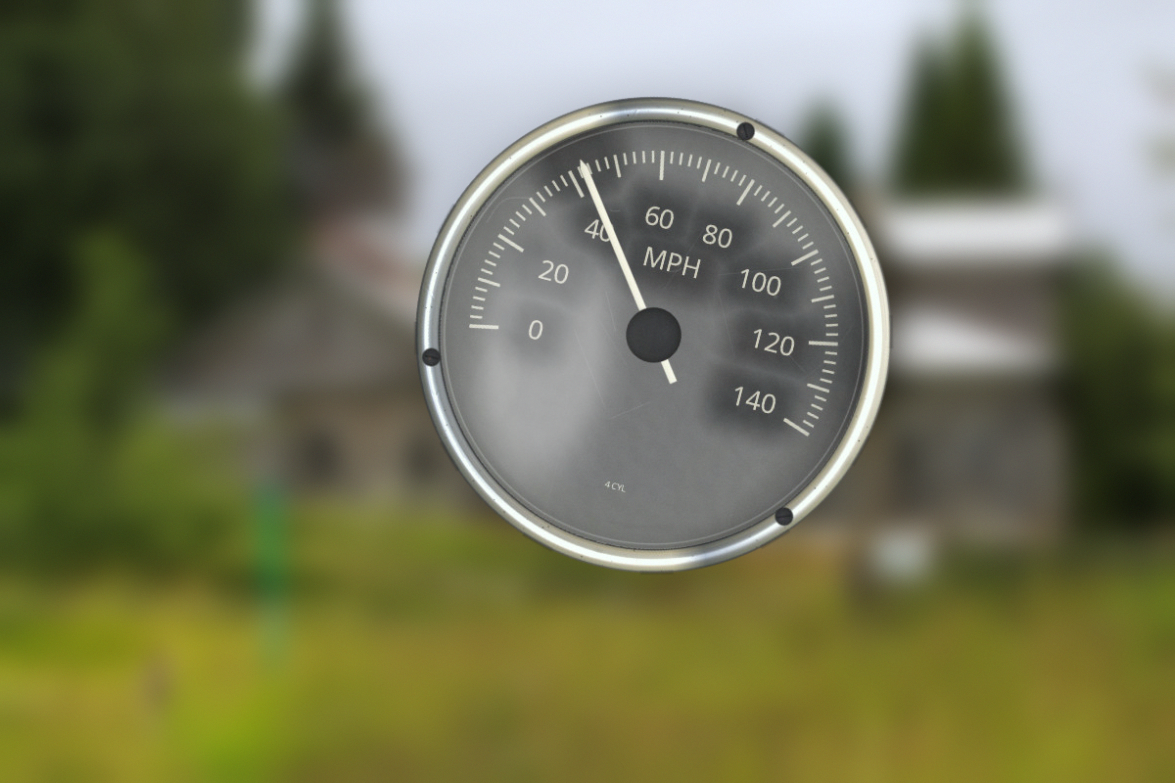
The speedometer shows 43 (mph)
